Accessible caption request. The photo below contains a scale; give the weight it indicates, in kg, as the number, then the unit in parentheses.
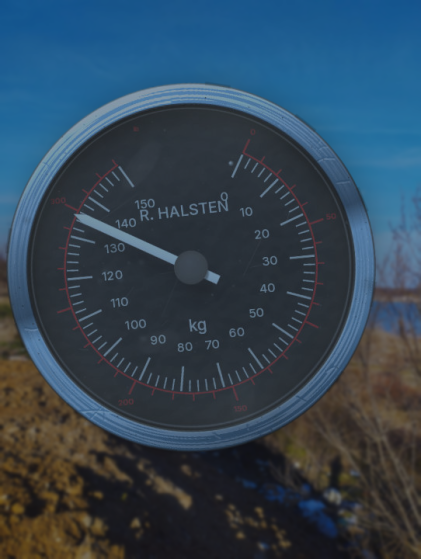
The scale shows 135 (kg)
